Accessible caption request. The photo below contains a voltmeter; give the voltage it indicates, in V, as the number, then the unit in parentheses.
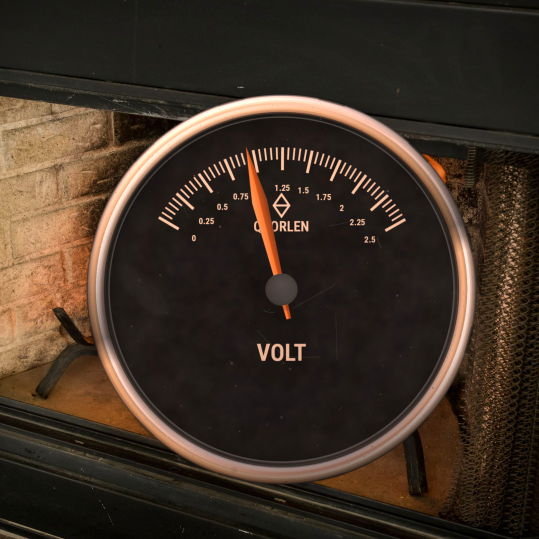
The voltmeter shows 0.95 (V)
